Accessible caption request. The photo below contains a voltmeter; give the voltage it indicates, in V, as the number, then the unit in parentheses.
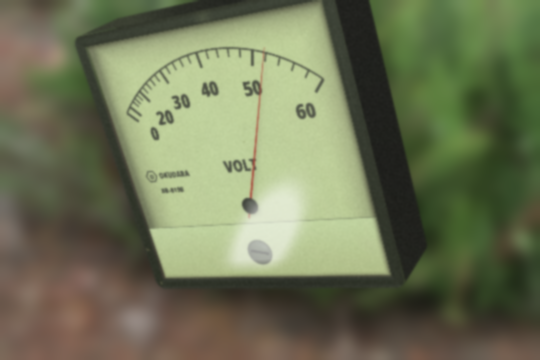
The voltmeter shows 52 (V)
